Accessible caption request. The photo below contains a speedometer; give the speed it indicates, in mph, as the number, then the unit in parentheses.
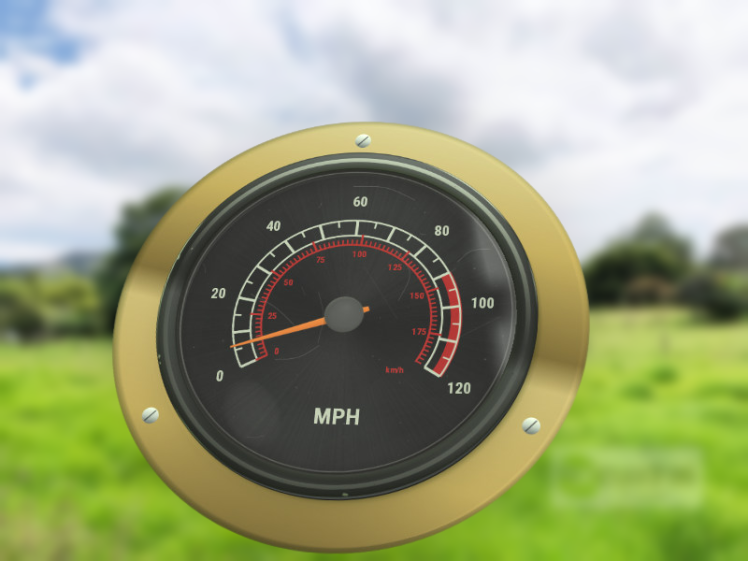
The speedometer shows 5 (mph)
